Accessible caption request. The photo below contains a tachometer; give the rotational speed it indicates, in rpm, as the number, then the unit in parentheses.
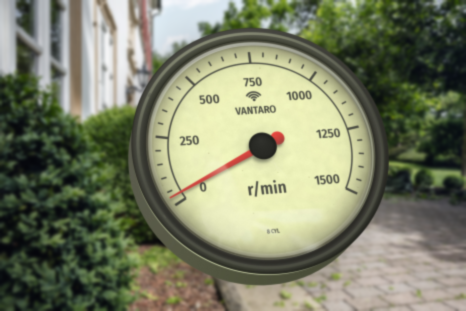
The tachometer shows 25 (rpm)
